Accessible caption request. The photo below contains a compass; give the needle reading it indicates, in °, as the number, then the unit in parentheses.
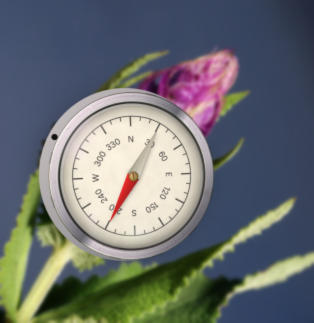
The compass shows 210 (°)
